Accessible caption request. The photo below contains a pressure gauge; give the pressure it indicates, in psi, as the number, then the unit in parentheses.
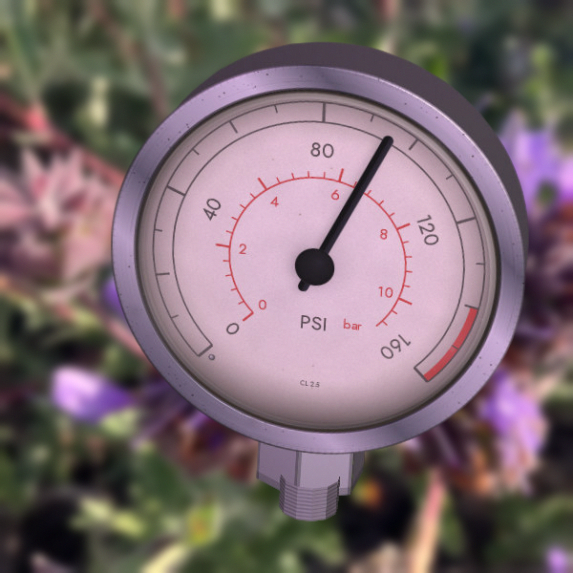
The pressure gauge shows 95 (psi)
